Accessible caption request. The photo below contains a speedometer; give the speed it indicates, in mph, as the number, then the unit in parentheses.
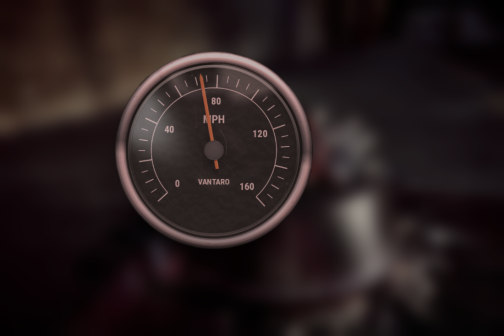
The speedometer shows 72.5 (mph)
